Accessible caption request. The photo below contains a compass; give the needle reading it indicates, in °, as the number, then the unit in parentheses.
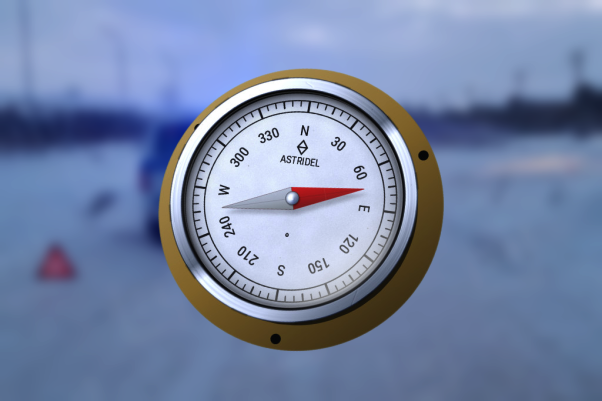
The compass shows 75 (°)
